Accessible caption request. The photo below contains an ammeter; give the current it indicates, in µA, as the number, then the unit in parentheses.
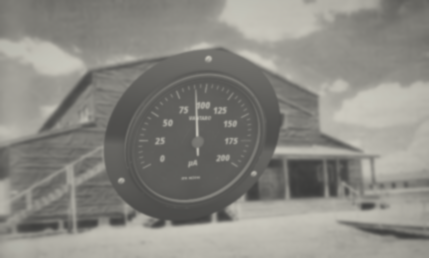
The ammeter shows 90 (µA)
